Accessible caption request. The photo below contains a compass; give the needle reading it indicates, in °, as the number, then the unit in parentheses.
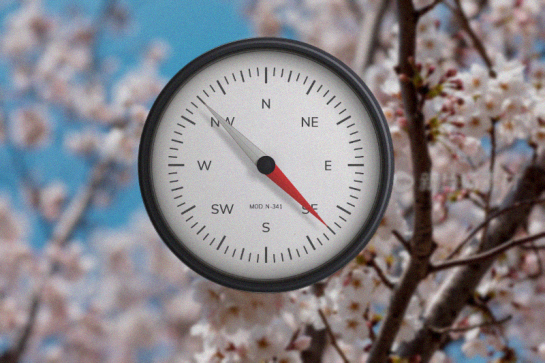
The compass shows 135 (°)
